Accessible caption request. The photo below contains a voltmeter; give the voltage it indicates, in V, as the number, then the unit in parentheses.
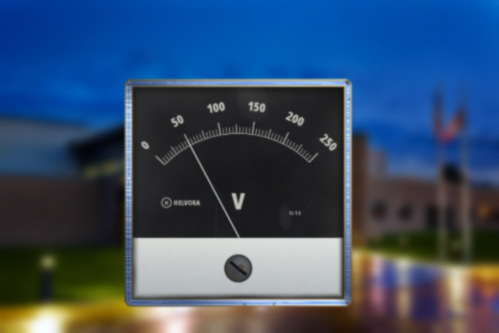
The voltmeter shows 50 (V)
